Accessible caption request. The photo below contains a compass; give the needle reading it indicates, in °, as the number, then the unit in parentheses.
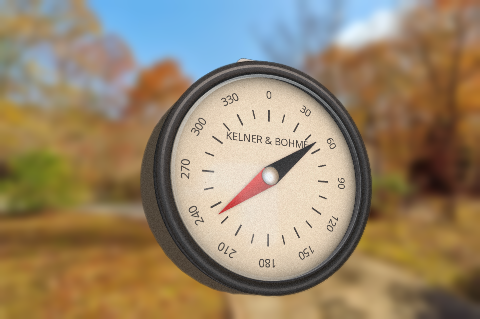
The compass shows 232.5 (°)
